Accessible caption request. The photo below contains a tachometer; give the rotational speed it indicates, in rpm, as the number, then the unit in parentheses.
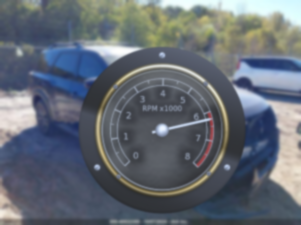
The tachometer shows 6250 (rpm)
